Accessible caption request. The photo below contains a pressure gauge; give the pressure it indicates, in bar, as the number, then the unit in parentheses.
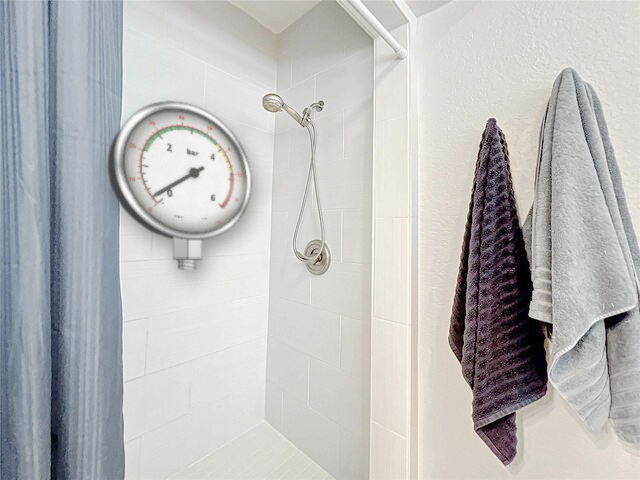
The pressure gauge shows 0.2 (bar)
